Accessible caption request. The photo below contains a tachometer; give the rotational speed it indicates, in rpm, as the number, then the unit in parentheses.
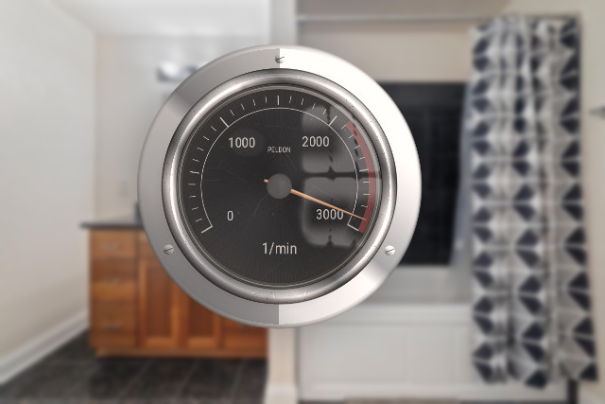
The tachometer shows 2900 (rpm)
